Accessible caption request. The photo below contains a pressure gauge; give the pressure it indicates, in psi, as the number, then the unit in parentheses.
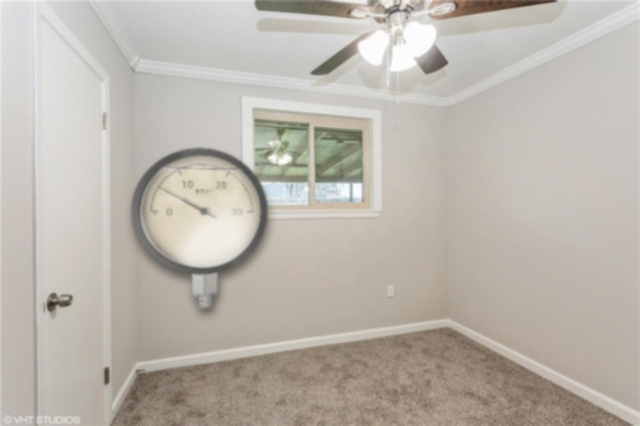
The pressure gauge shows 5 (psi)
